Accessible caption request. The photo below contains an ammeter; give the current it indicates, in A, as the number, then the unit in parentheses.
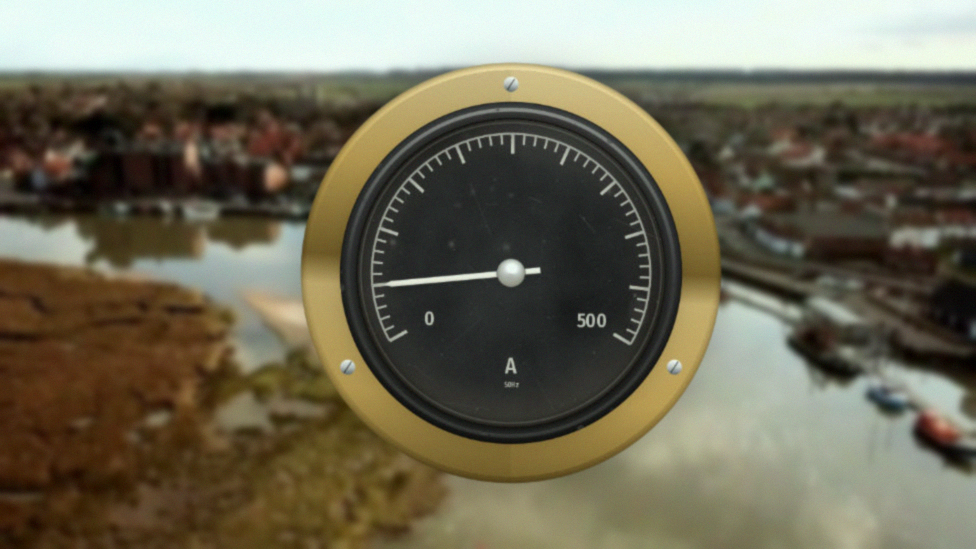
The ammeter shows 50 (A)
